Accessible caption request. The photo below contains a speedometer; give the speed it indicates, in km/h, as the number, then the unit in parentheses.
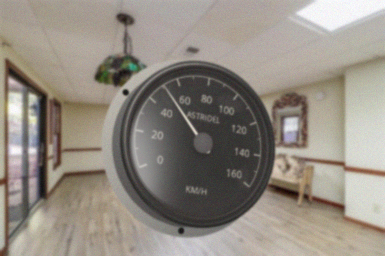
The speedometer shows 50 (km/h)
